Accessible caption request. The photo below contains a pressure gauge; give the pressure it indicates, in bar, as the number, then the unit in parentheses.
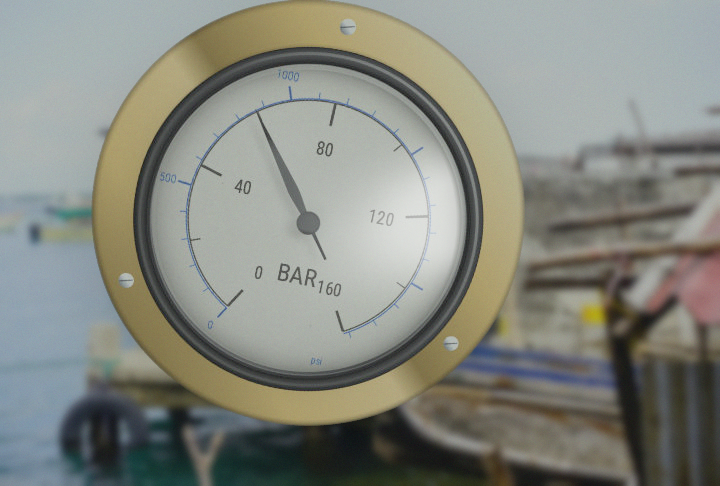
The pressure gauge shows 60 (bar)
